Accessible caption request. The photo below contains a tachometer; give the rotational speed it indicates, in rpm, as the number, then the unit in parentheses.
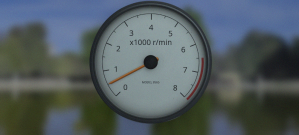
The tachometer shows 500 (rpm)
